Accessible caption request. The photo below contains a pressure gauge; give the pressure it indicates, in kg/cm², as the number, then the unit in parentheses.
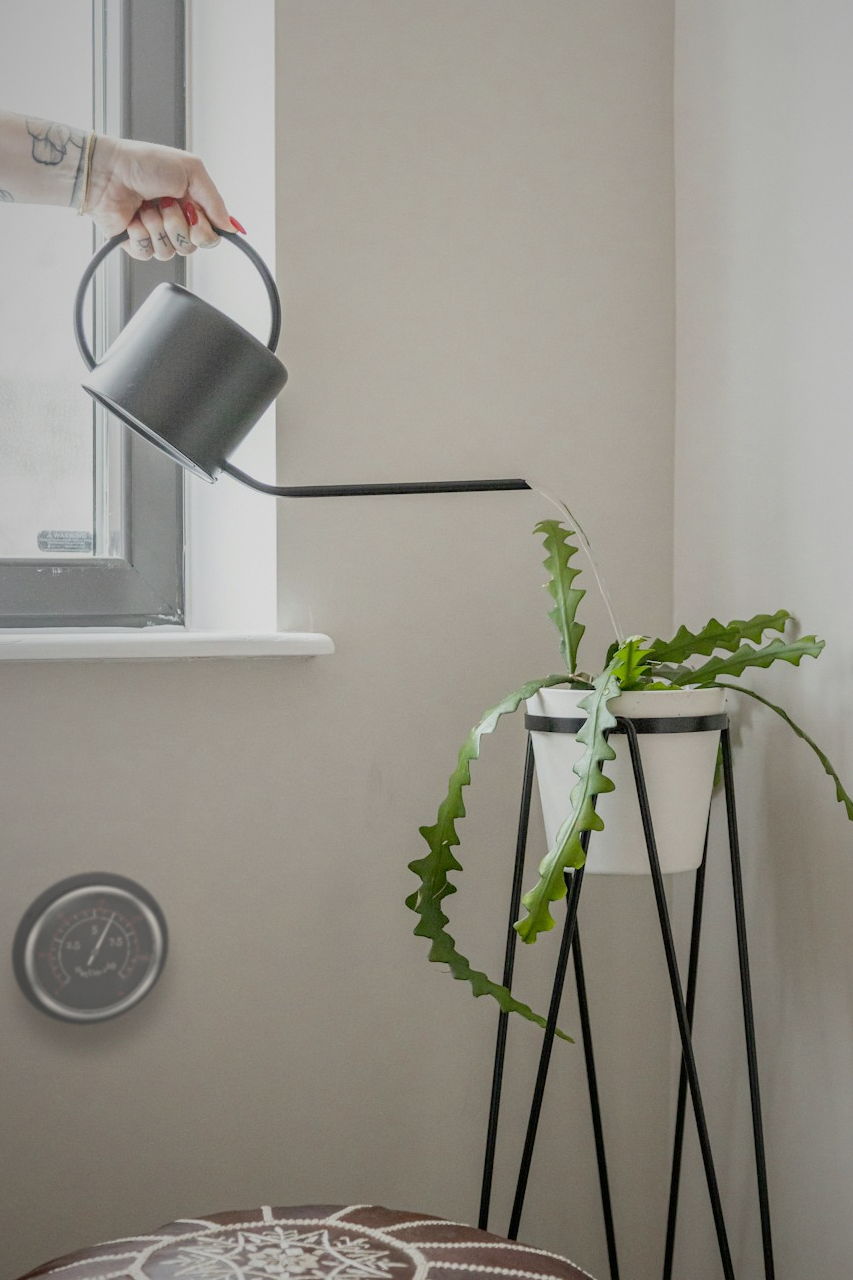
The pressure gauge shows 6 (kg/cm²)
